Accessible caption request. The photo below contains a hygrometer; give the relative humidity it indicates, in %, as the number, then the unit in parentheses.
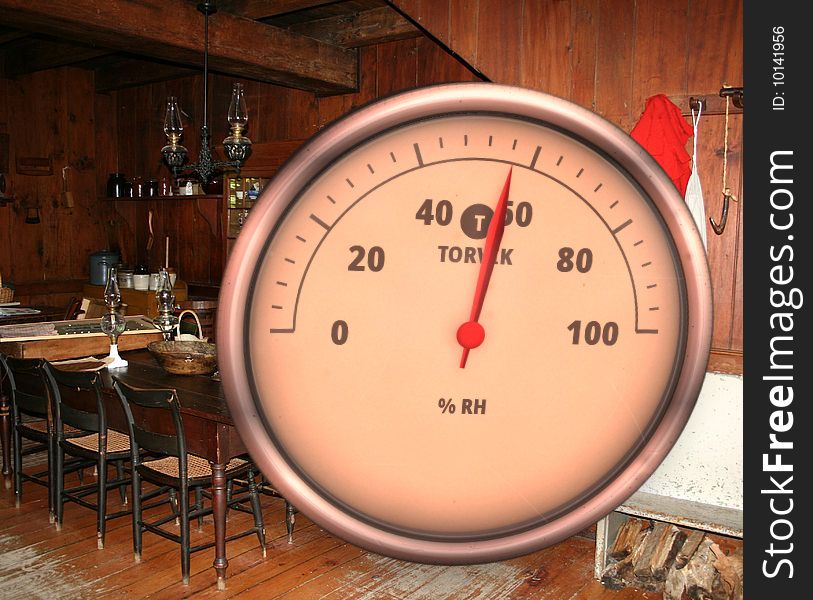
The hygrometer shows 56 (%)
